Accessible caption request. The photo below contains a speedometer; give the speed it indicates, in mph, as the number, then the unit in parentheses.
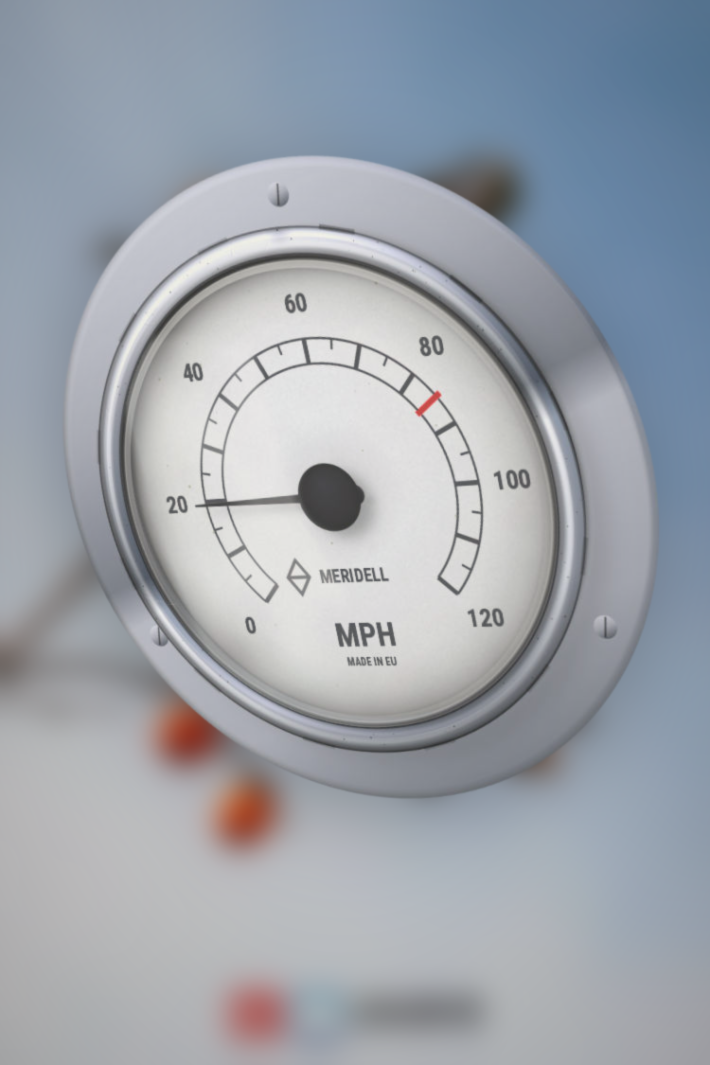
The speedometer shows 20 (mph)
